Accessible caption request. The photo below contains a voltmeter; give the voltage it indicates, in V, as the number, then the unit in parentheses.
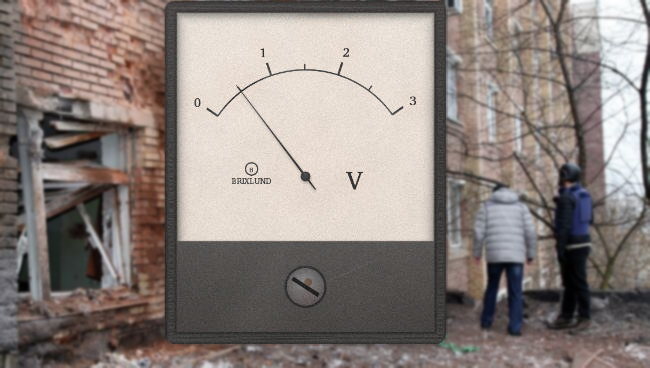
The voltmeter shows 0.5 (V)
